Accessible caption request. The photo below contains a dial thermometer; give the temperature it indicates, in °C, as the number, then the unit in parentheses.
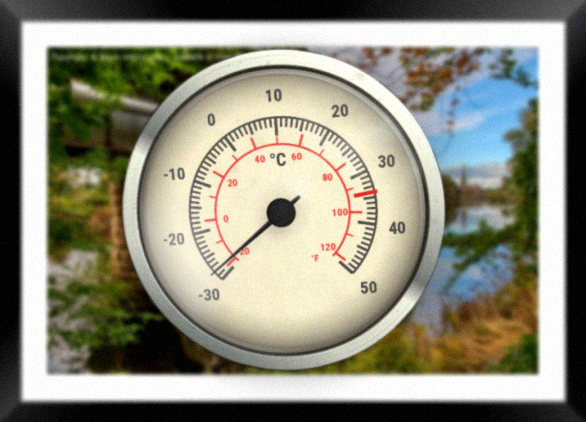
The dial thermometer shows -28 (°C)
